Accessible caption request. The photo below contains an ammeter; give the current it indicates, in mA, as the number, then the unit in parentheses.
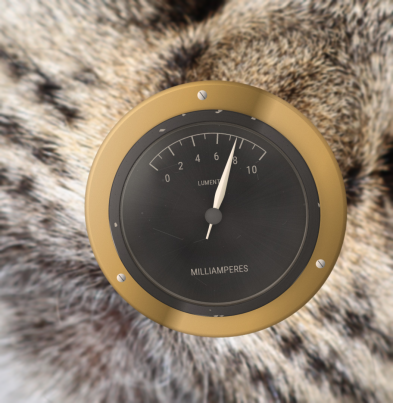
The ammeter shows 7.5 (mA)
